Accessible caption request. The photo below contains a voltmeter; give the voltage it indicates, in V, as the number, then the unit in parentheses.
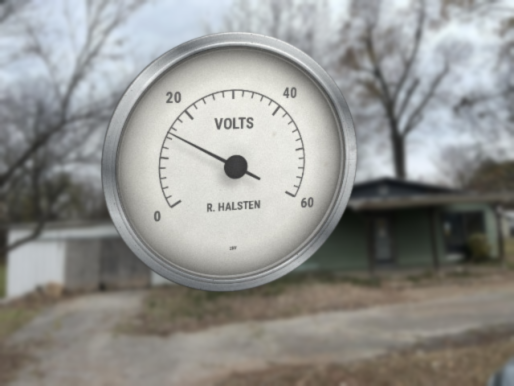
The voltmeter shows 15 (V)
